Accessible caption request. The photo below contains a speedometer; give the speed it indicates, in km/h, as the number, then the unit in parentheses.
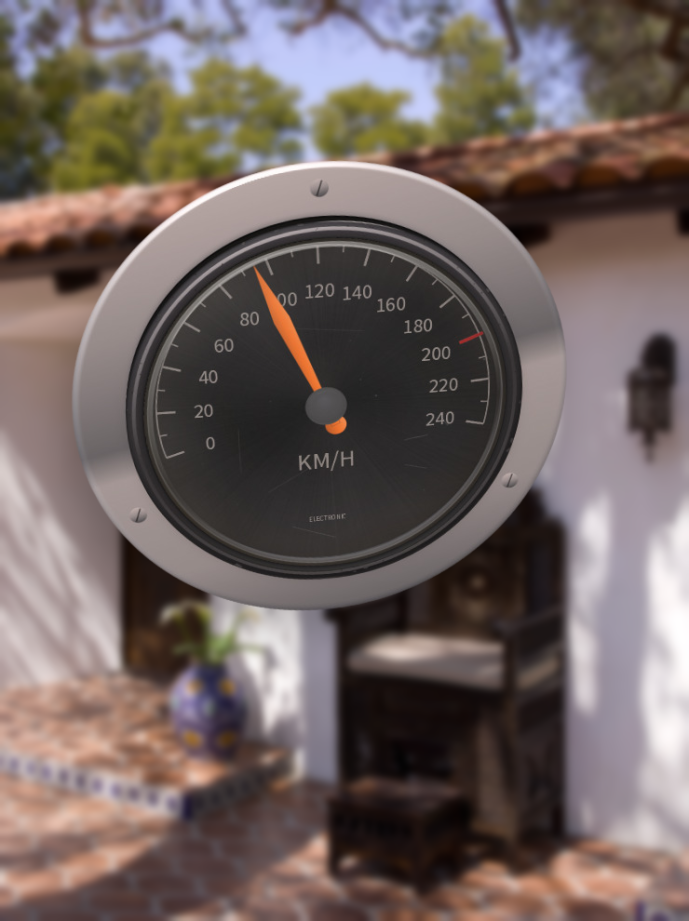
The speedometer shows 95 (km/h)
